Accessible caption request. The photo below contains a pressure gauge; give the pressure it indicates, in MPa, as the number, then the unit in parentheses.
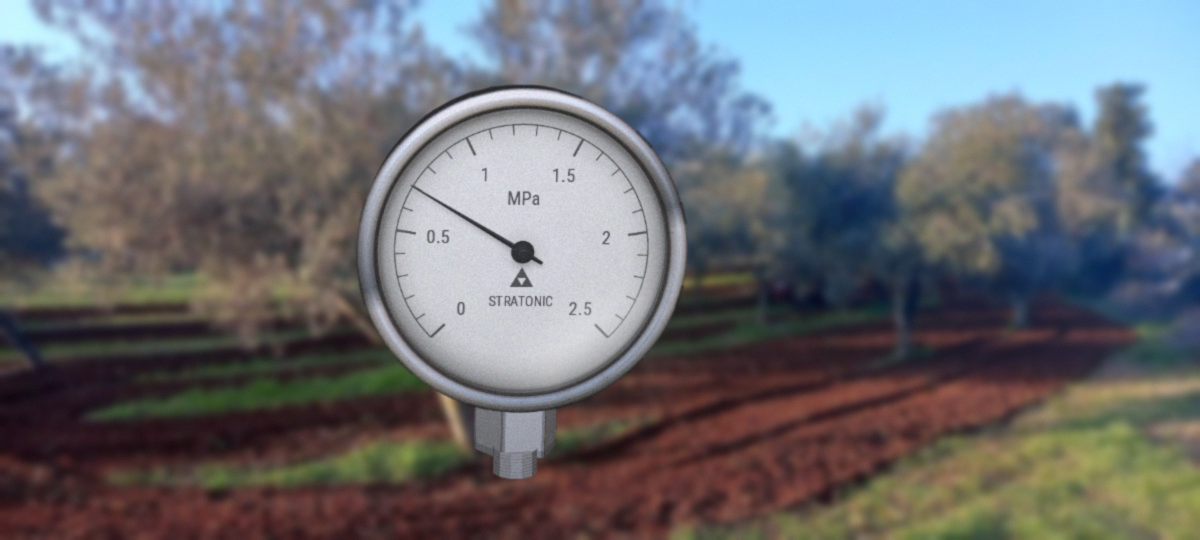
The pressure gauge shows 0.7 (MPa)
